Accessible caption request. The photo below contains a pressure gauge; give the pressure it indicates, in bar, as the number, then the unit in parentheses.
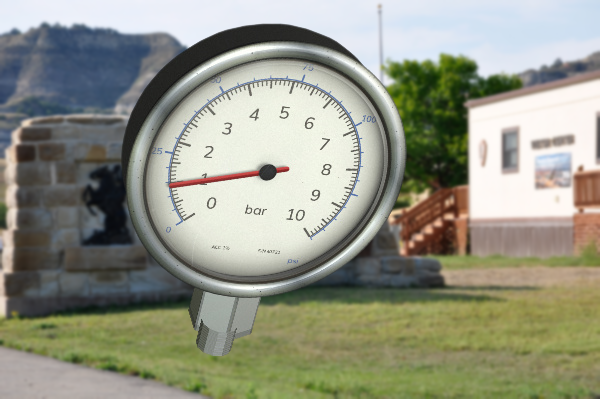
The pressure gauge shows 1 (bar)
